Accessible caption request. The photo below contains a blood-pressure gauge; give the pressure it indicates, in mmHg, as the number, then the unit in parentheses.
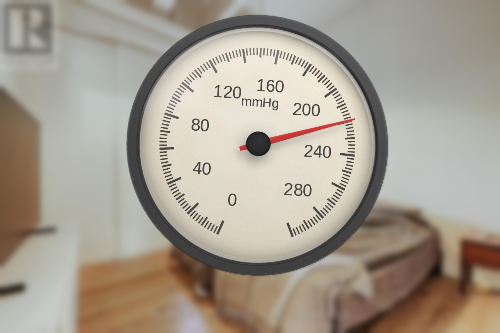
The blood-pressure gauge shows 220 (mmHg)
